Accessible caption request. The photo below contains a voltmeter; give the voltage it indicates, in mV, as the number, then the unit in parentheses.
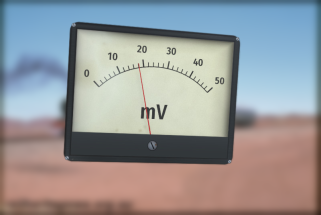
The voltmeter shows 18 (mV)
